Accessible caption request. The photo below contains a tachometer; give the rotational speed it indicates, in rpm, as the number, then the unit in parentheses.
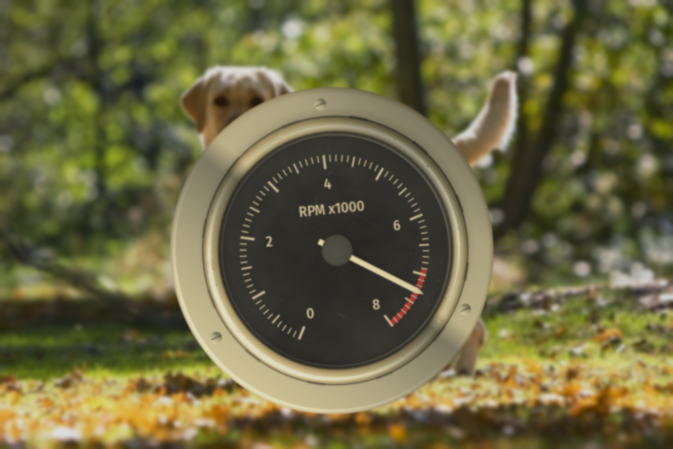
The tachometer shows 7300 (rpm)
